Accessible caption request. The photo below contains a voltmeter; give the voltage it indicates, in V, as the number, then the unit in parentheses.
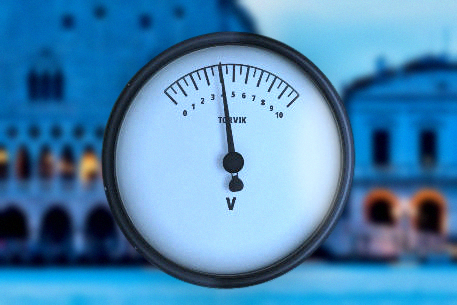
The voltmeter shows 4 (V)
